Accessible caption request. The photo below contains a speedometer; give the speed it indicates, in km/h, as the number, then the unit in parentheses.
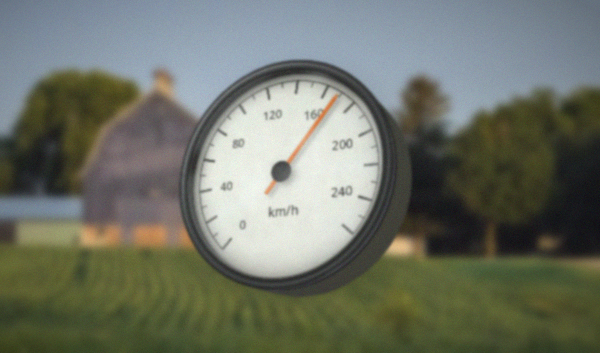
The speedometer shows 170 (km/h)
